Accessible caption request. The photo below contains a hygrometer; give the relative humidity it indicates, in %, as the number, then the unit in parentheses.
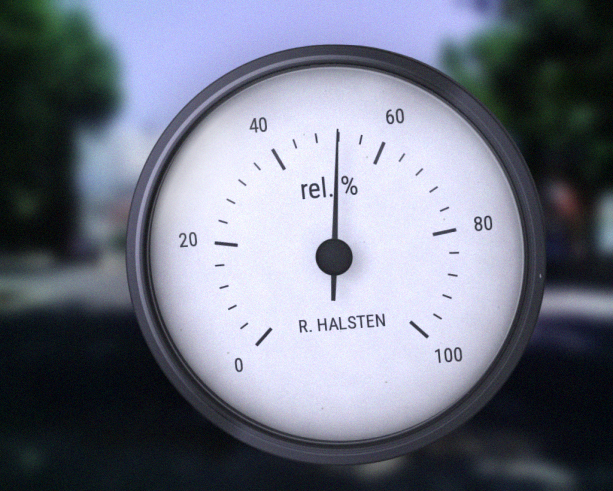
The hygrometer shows 52 (%)
